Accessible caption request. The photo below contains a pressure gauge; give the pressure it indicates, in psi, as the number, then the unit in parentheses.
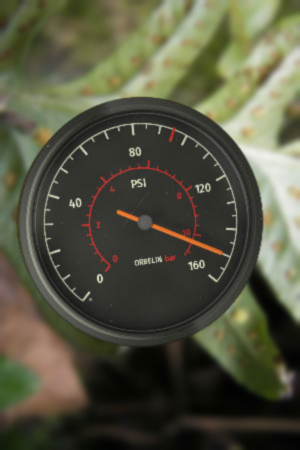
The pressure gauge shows 150 (psi)
